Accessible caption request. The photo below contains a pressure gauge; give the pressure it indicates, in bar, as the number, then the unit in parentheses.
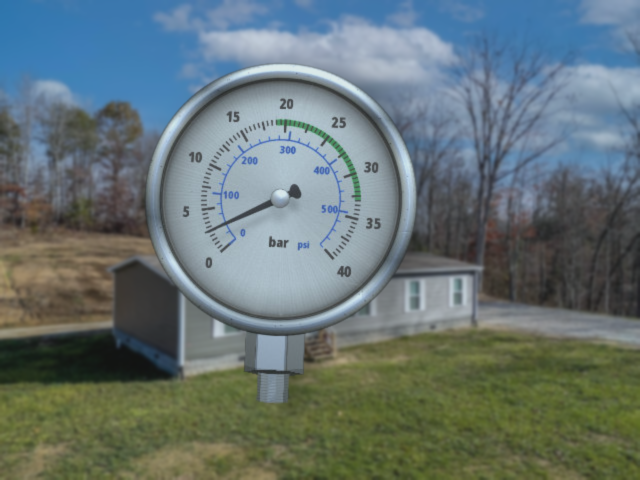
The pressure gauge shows 2.5 (bar)
